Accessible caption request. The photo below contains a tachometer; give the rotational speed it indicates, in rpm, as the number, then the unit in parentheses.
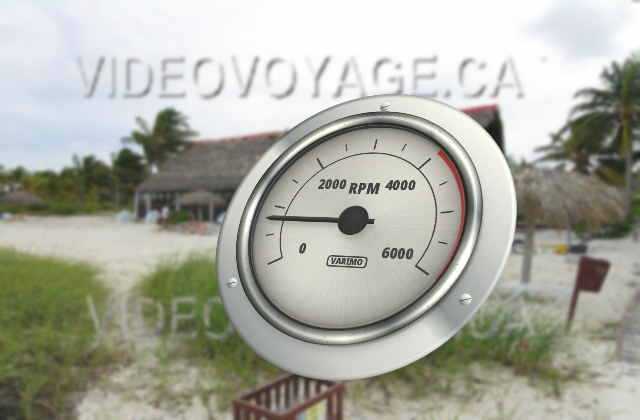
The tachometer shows 750 (rpm)
